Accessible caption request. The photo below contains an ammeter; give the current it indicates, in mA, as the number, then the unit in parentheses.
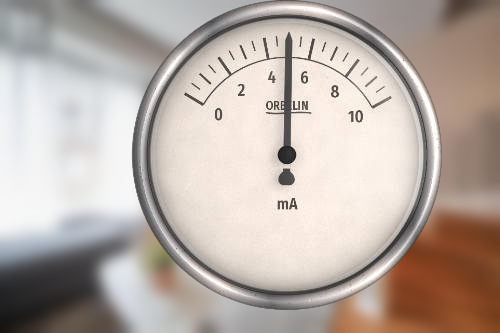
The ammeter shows 5 (mA)
